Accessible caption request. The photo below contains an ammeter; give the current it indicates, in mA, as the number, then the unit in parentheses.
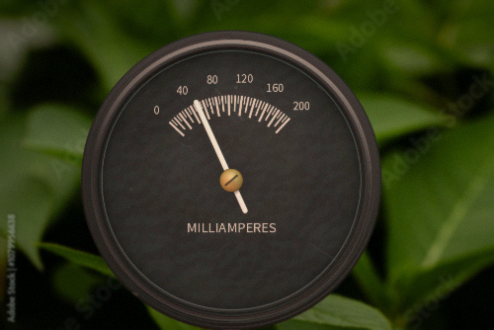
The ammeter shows 50 (mA)
